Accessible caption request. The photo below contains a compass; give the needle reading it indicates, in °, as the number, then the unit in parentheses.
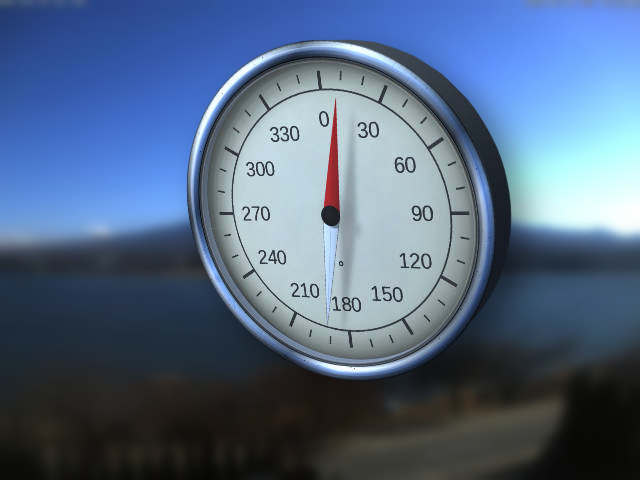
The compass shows 10 (°)
